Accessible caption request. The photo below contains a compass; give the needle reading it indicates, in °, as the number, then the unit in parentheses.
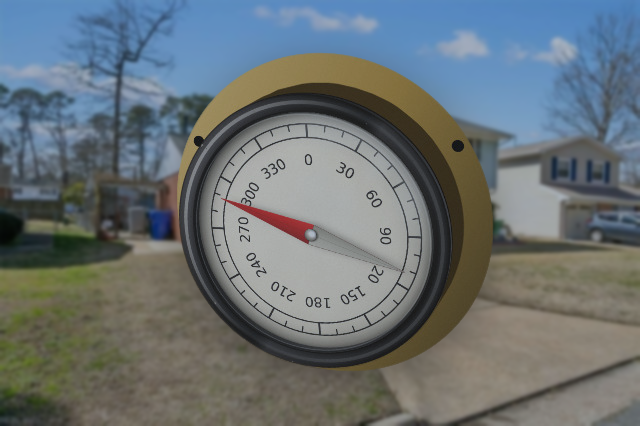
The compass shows 290 (°)
